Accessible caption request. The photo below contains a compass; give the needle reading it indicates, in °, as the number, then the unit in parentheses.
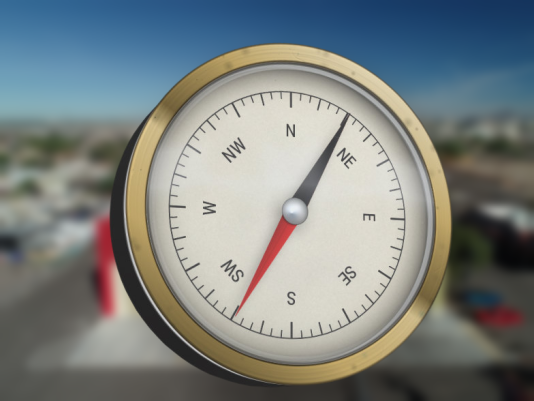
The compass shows 210 (°)
